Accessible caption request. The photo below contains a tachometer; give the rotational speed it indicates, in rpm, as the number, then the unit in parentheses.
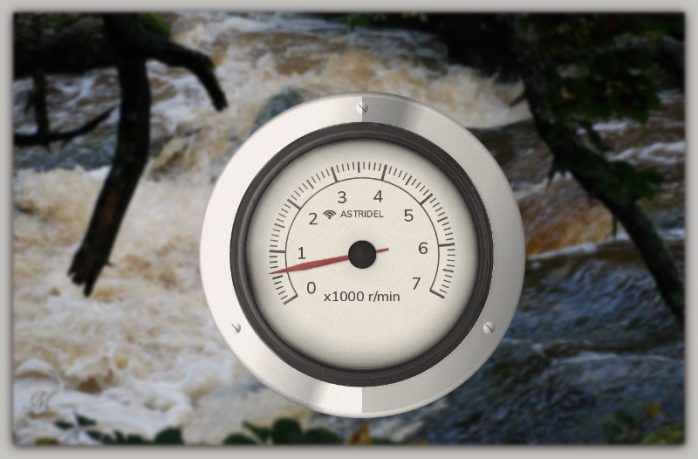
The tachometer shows 600 (rpm)
